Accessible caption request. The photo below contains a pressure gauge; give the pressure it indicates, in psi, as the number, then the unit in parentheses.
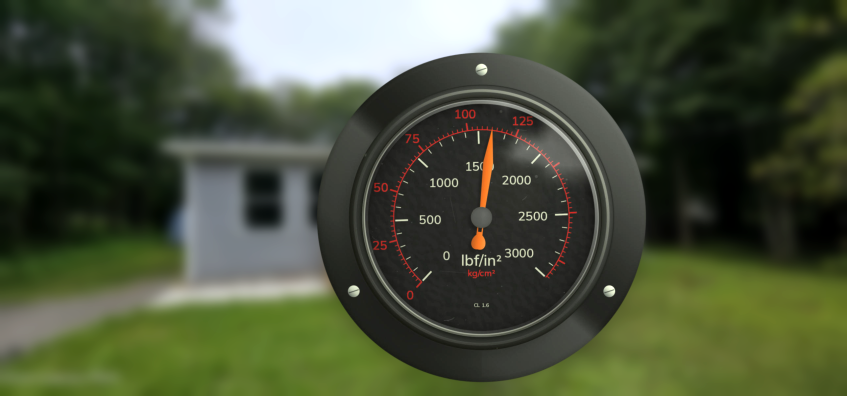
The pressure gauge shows 1600 (psi)
